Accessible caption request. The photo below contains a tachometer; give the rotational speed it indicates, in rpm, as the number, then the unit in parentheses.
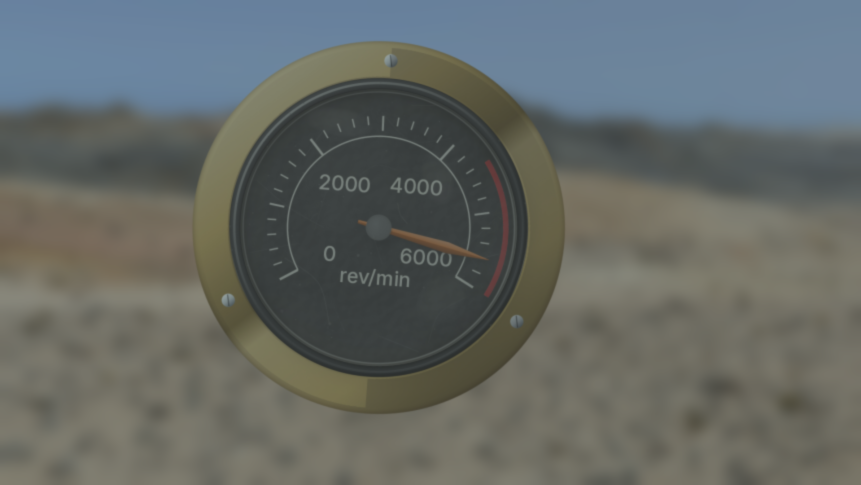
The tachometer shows 5600 (rpm)
